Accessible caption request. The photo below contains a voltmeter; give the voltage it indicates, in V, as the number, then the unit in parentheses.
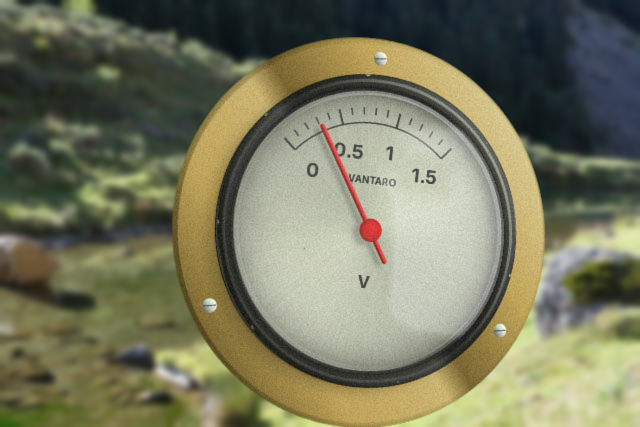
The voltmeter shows 0.3 (V)
